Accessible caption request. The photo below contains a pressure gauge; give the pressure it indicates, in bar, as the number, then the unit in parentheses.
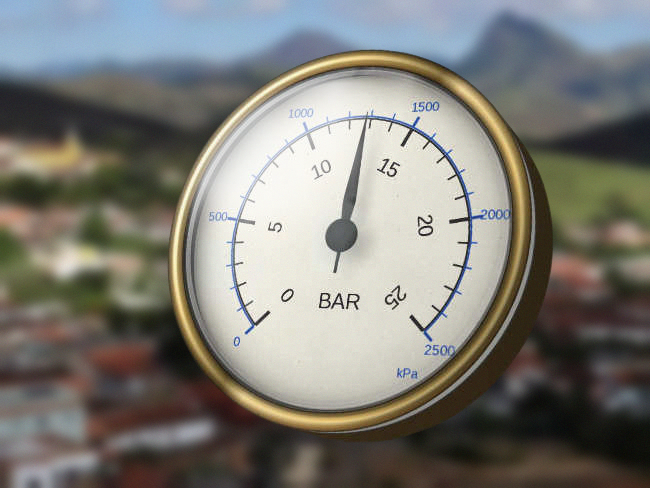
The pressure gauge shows 13 (bar)
